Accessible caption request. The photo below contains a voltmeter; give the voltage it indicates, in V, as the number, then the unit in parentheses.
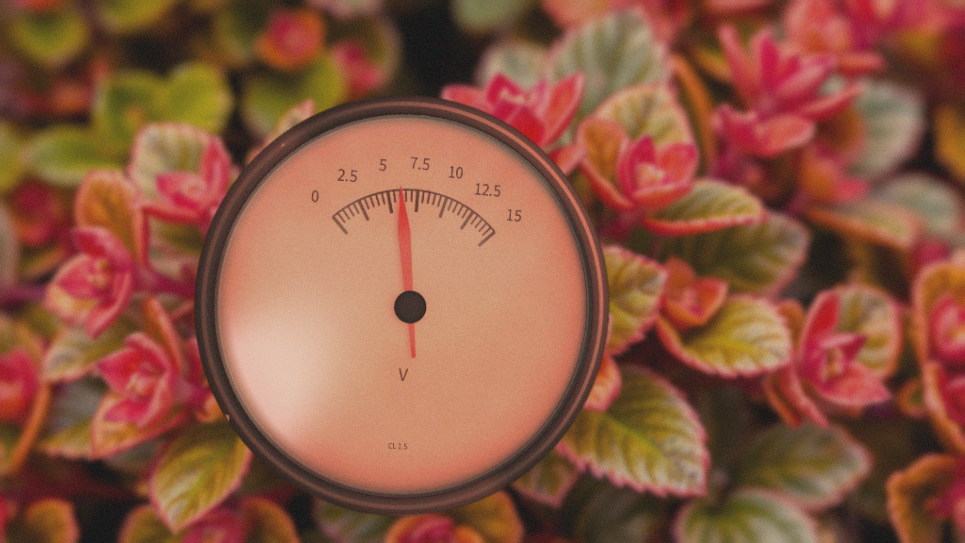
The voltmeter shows 6 (V)
